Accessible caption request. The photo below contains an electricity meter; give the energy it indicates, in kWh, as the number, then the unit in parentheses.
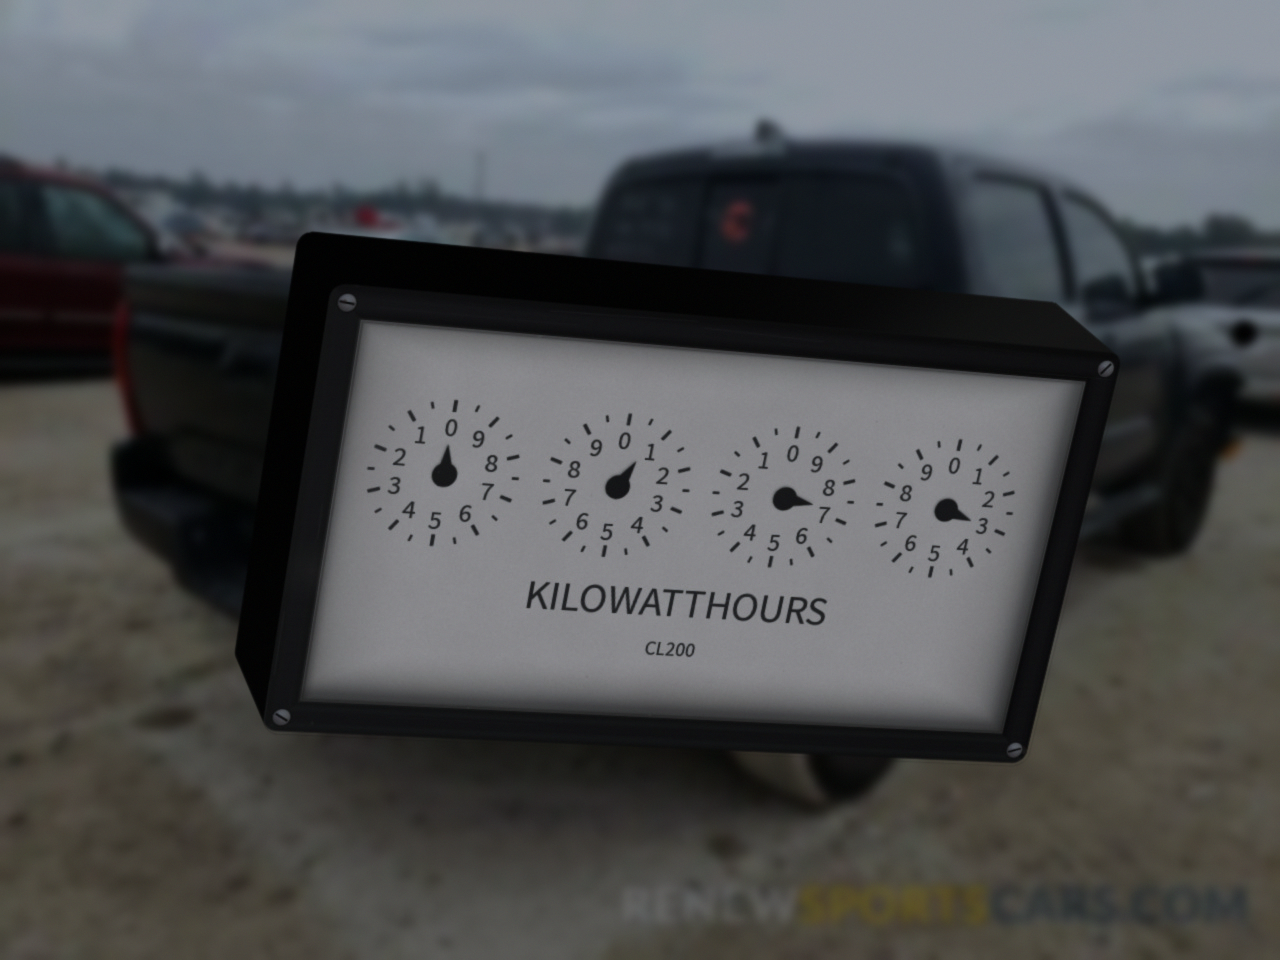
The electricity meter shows 73 (kWh)
